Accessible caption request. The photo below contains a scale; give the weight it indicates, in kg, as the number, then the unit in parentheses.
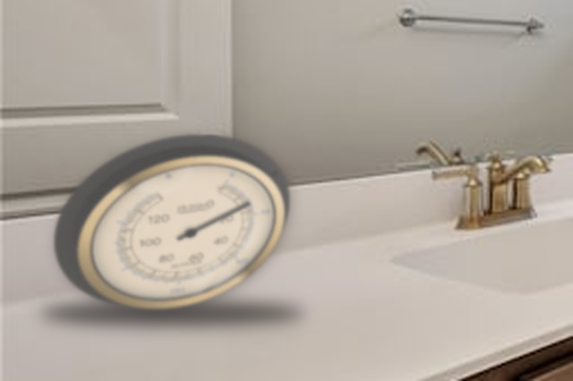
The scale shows 15 (kg)
